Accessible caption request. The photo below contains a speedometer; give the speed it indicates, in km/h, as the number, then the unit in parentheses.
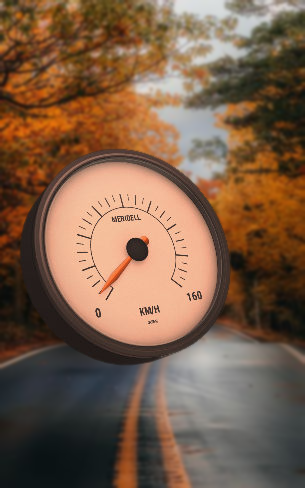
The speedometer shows 5 (km/h)
